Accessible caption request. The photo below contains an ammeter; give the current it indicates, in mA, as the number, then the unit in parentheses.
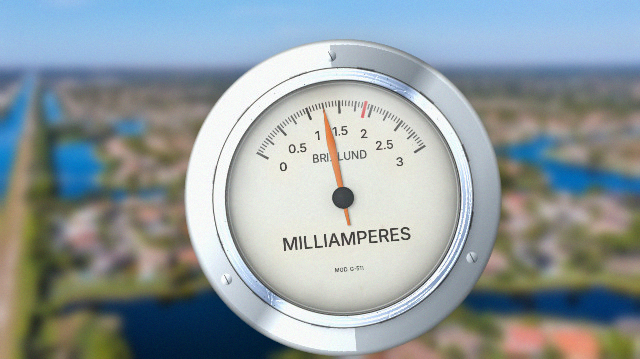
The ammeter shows 1.25 (mA)
